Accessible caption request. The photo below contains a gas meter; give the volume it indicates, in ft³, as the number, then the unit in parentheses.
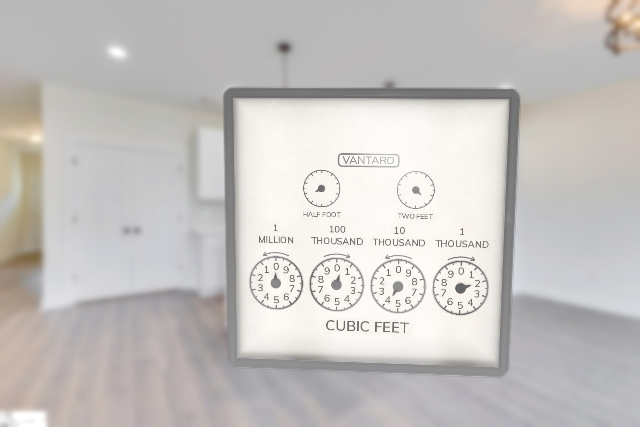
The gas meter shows 4200 (ft³)
